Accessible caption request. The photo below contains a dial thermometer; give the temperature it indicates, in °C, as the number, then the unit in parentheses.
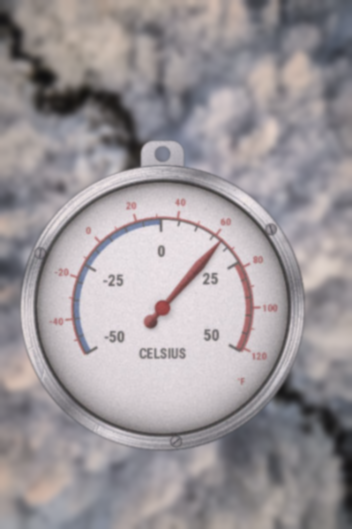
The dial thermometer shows 17.5 (°C)
